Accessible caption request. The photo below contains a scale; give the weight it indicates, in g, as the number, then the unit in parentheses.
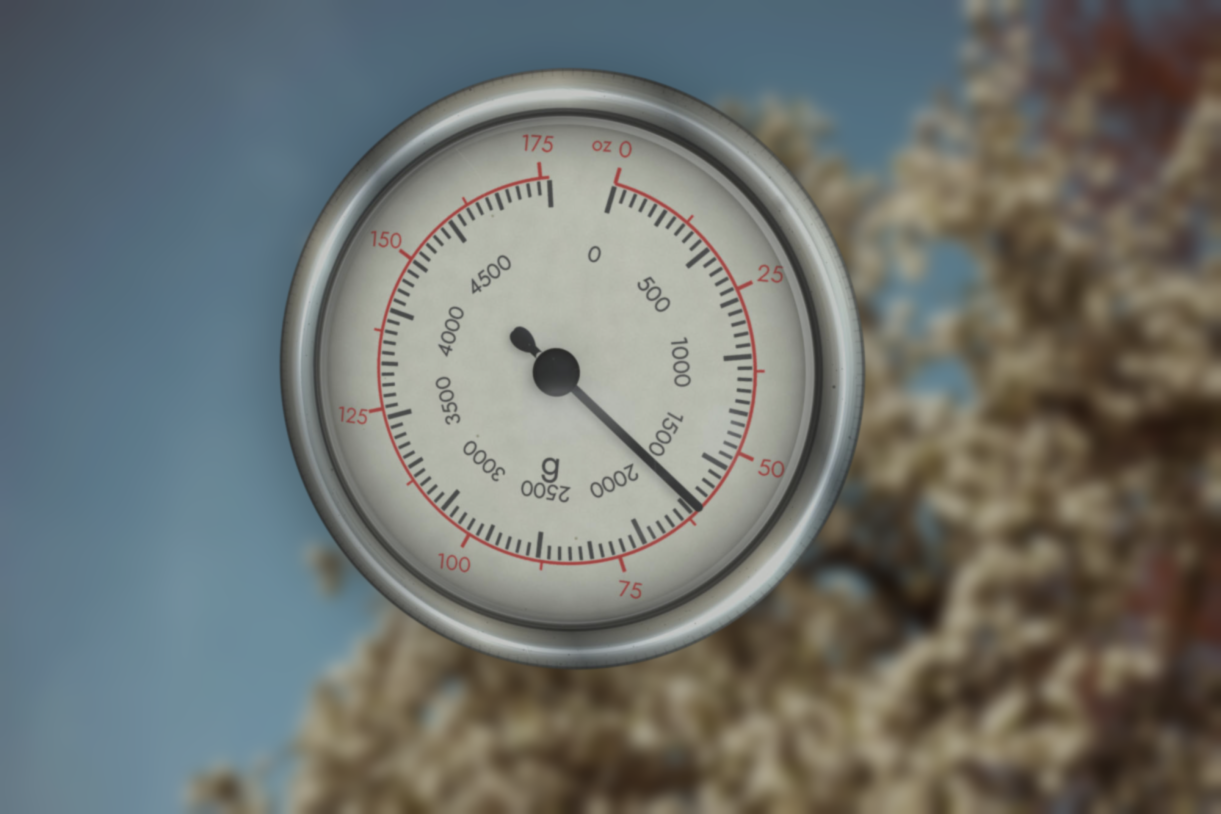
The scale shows 1700 (g)
